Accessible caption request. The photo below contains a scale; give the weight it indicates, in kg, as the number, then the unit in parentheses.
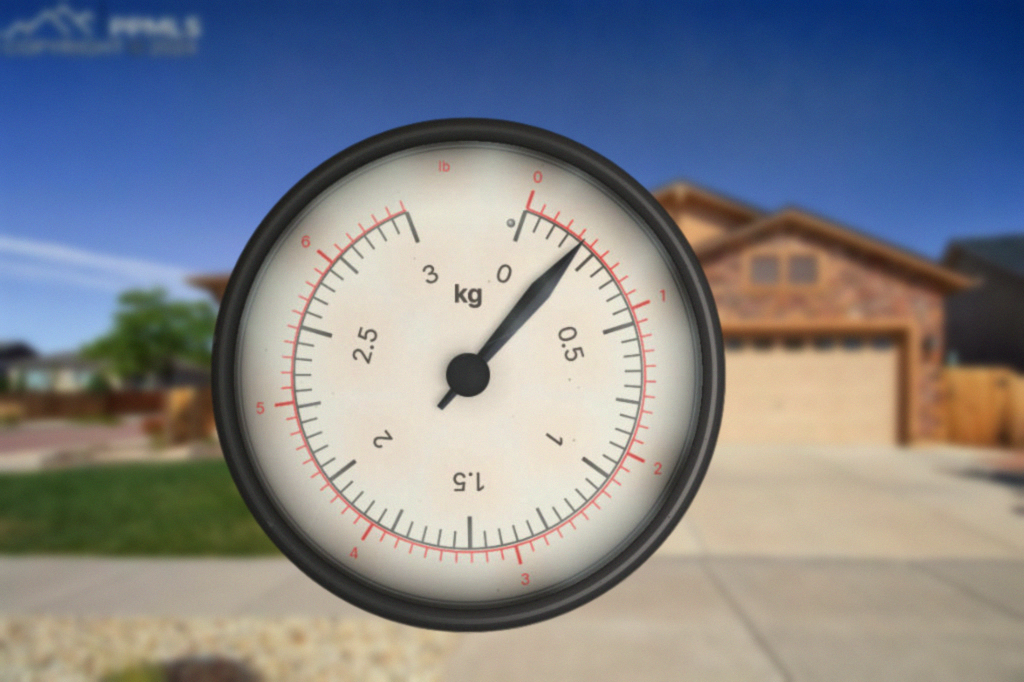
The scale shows 0.2 (kg)
